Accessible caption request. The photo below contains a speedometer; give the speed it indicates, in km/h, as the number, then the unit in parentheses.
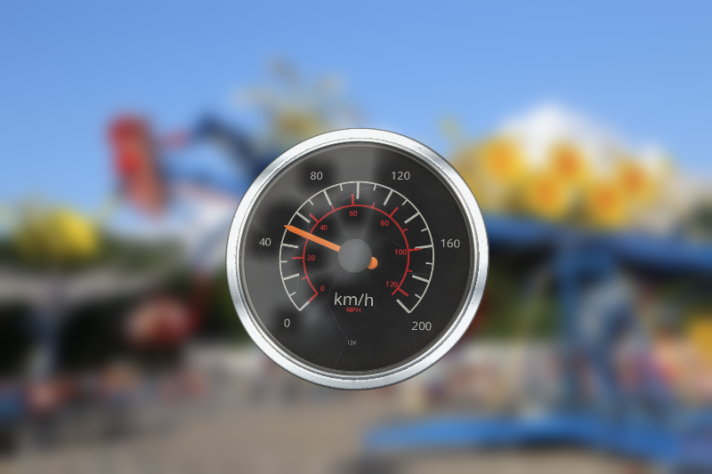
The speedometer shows 50 (km/h)
